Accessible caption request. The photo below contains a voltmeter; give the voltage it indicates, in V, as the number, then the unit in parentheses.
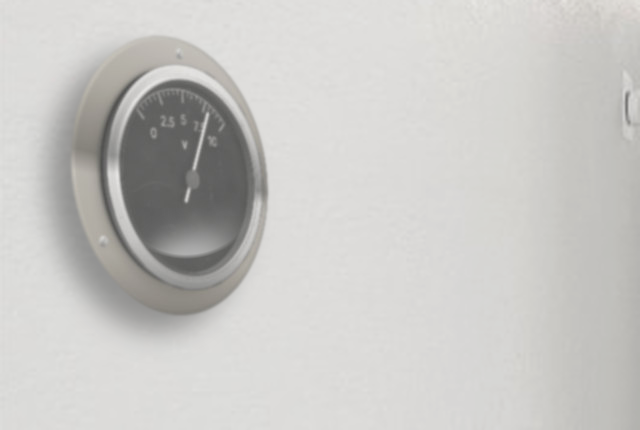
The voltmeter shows 7.5 (V)
